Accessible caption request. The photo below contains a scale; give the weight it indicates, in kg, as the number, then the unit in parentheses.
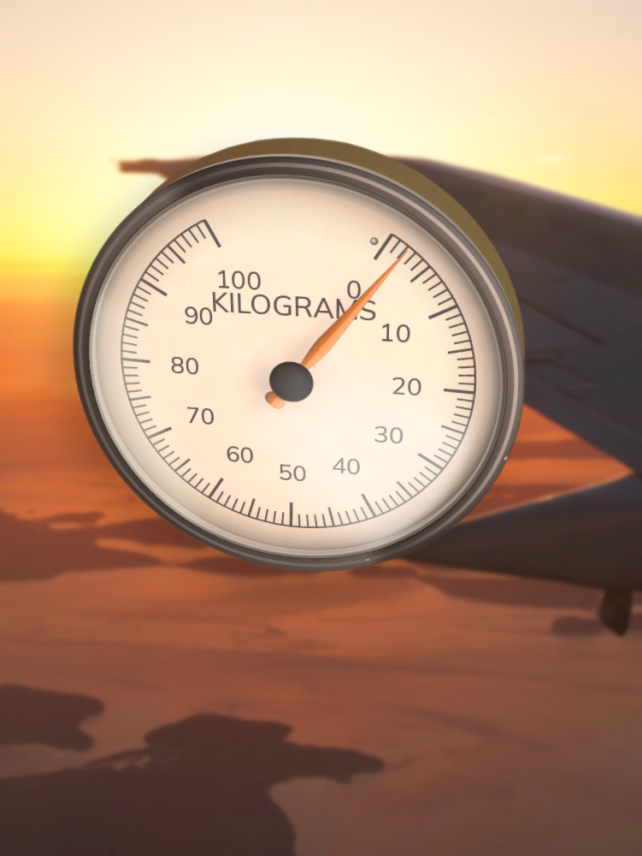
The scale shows 2 (kg)
